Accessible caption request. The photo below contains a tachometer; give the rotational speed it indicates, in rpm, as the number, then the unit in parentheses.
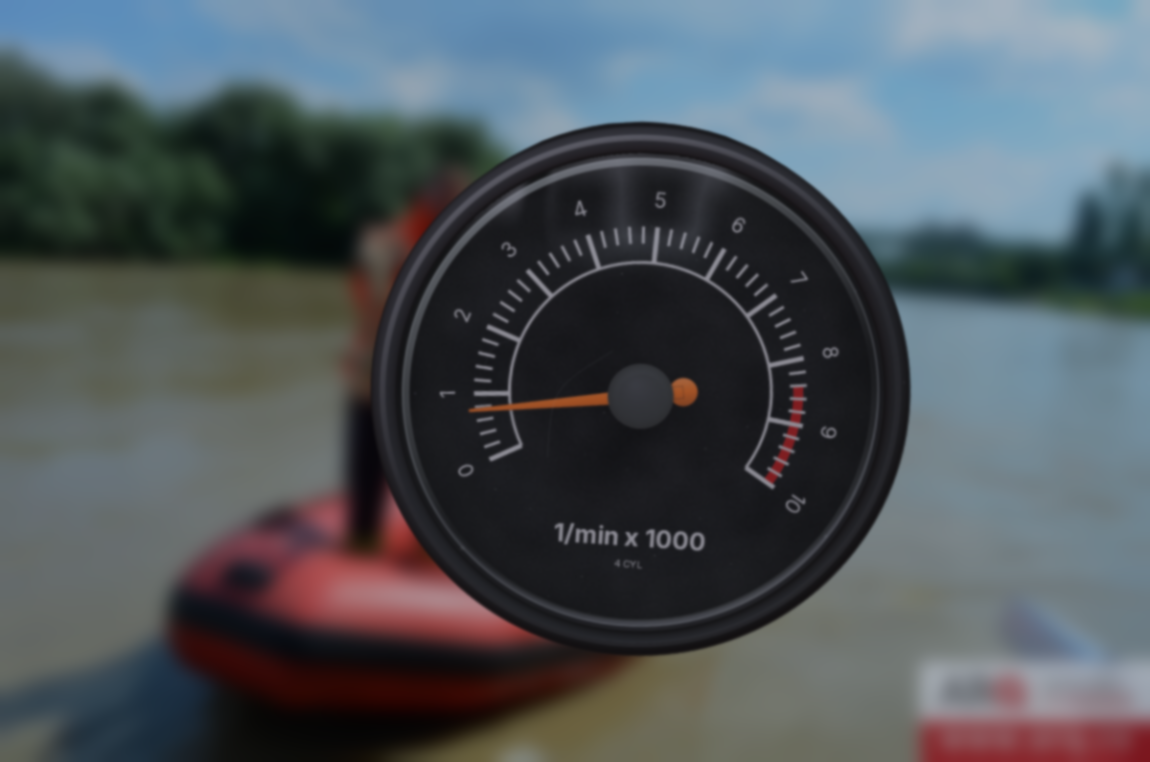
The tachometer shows 800 (rpm)
